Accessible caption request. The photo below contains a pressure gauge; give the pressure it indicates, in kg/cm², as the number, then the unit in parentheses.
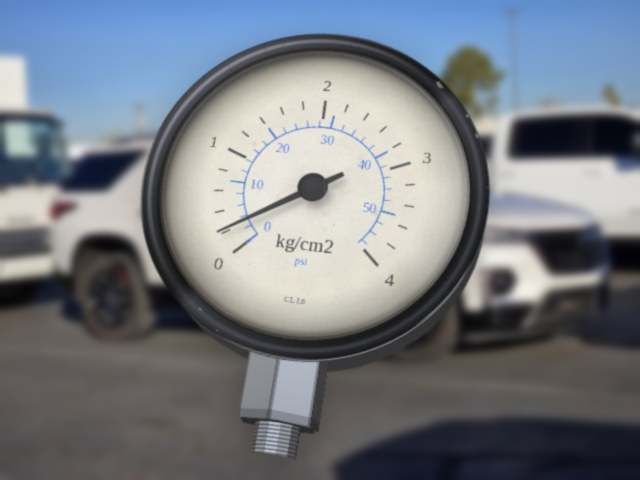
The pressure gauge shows 0.2 (kg/cm²)
